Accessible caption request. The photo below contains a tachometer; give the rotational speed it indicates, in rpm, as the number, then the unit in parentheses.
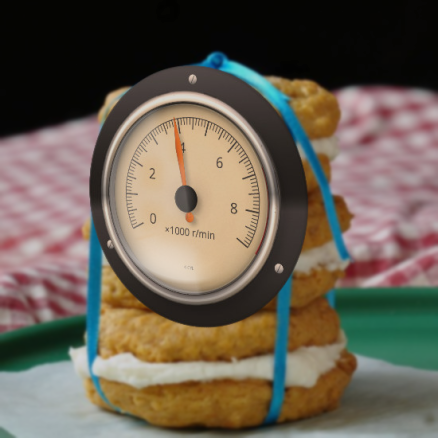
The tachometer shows 4000 (rpm)
